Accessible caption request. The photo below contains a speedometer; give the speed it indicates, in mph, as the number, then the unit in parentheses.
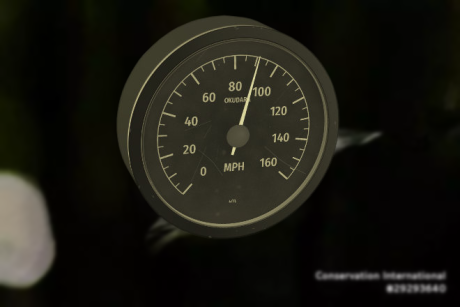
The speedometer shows 90 (mph)
